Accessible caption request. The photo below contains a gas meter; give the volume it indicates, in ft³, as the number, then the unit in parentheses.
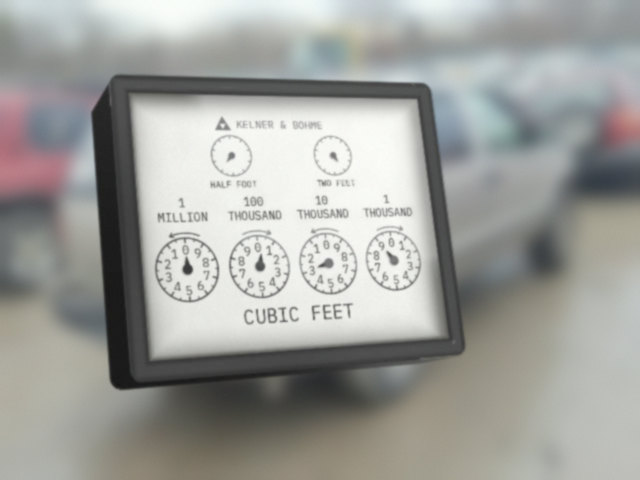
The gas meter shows 2900 (ft³)
